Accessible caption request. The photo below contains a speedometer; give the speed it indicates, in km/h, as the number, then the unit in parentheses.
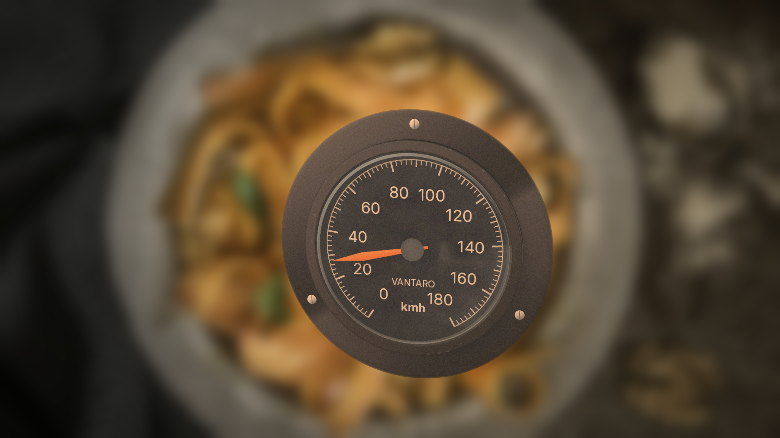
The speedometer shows 28 (km/h)
